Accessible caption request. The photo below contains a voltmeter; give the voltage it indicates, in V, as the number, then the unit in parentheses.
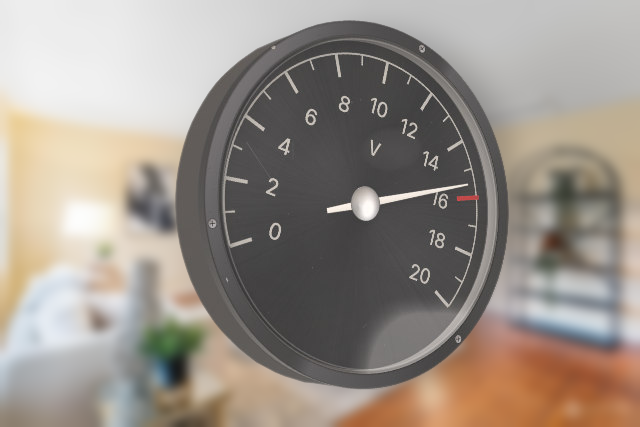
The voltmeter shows 15.5 (V)
